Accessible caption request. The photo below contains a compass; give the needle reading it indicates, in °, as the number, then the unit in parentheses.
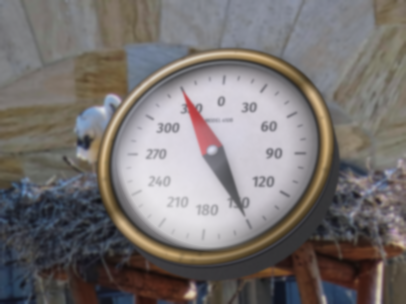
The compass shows 330 (°)
